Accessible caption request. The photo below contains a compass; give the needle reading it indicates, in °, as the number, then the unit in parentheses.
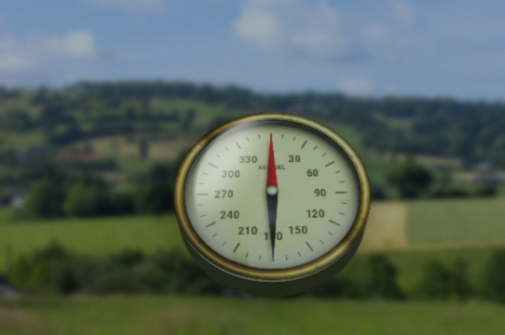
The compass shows 0 (°)
